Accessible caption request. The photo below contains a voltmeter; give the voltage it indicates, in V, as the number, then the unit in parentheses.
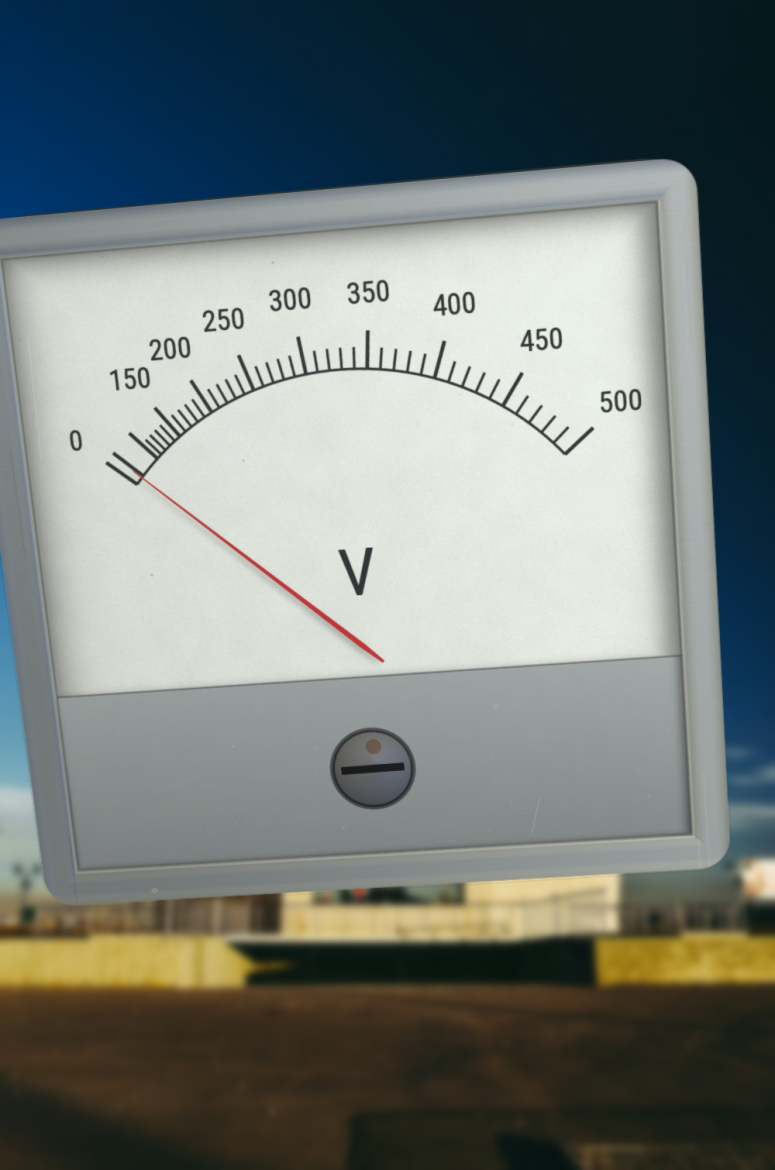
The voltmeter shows 50 (V)
